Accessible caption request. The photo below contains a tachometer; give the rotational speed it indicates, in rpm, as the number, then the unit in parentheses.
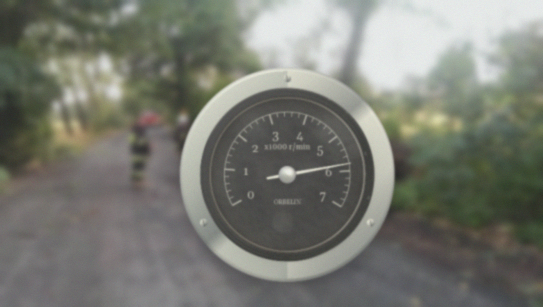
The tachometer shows 5800 (rpm)
